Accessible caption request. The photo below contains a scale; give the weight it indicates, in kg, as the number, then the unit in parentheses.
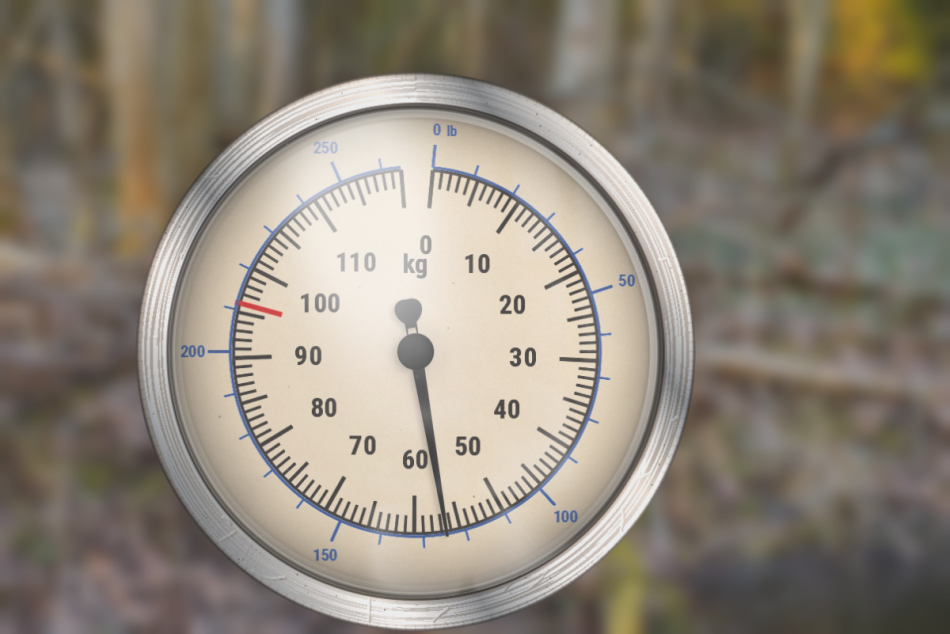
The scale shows 56.5 (kg)
